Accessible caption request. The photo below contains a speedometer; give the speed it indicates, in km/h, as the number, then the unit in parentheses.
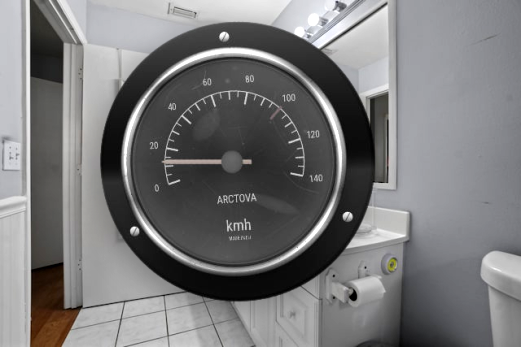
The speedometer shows 12.5 (km/h)
